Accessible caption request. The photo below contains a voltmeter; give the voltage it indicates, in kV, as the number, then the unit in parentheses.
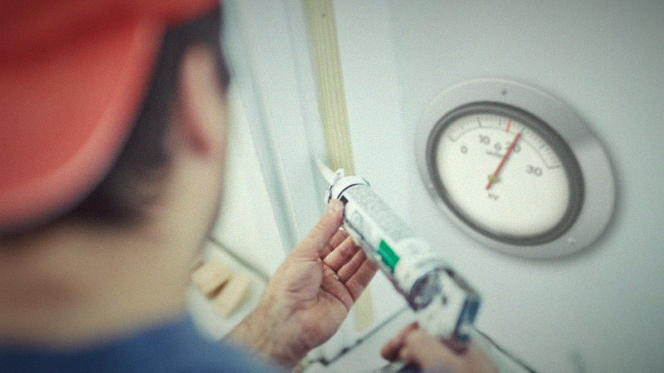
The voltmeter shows 20 (kV)
